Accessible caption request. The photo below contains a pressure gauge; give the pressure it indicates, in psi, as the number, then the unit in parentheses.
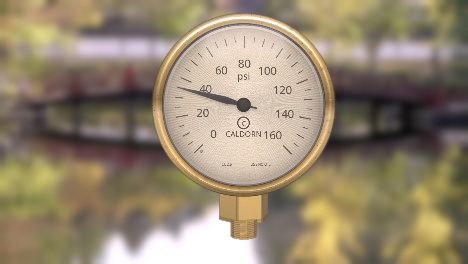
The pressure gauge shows 35 (psi)
